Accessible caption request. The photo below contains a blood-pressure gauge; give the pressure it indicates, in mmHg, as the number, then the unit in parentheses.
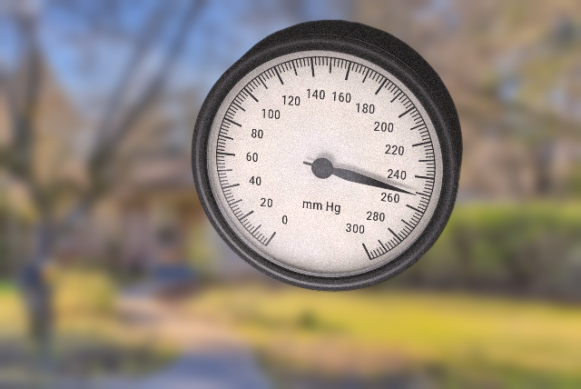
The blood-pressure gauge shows 250 (mmHg)
